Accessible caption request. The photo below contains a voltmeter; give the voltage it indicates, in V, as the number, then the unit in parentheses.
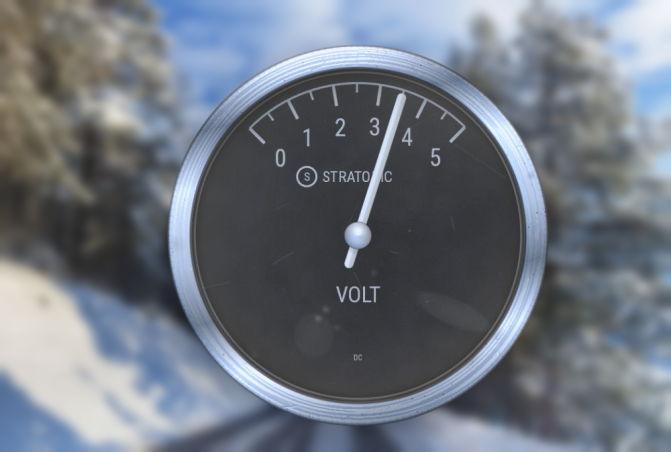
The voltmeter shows 3.5 (V)
